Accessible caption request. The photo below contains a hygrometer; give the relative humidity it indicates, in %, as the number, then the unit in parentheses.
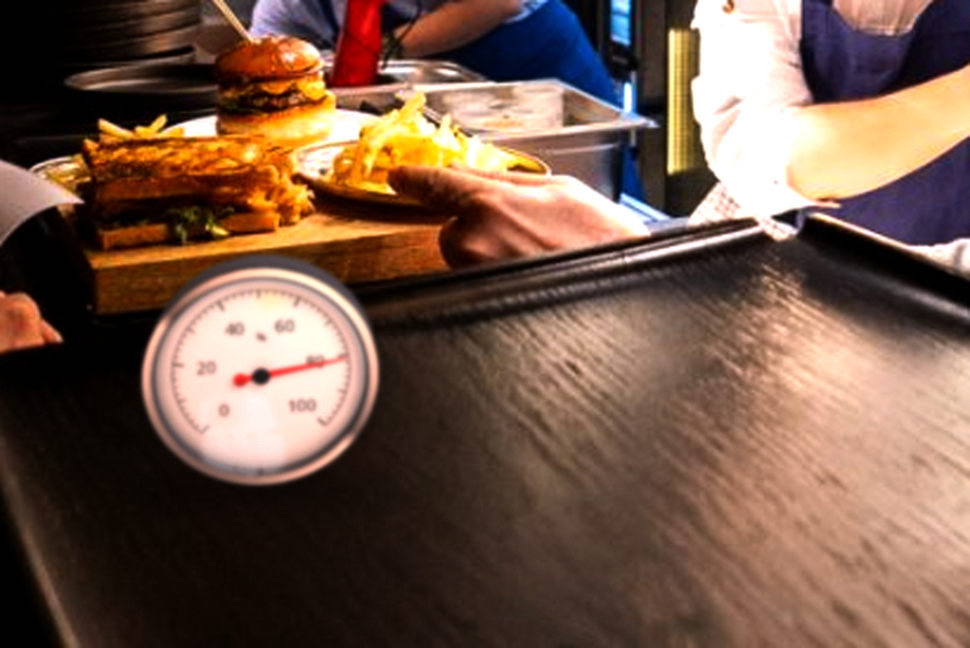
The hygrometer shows 80 (%)
